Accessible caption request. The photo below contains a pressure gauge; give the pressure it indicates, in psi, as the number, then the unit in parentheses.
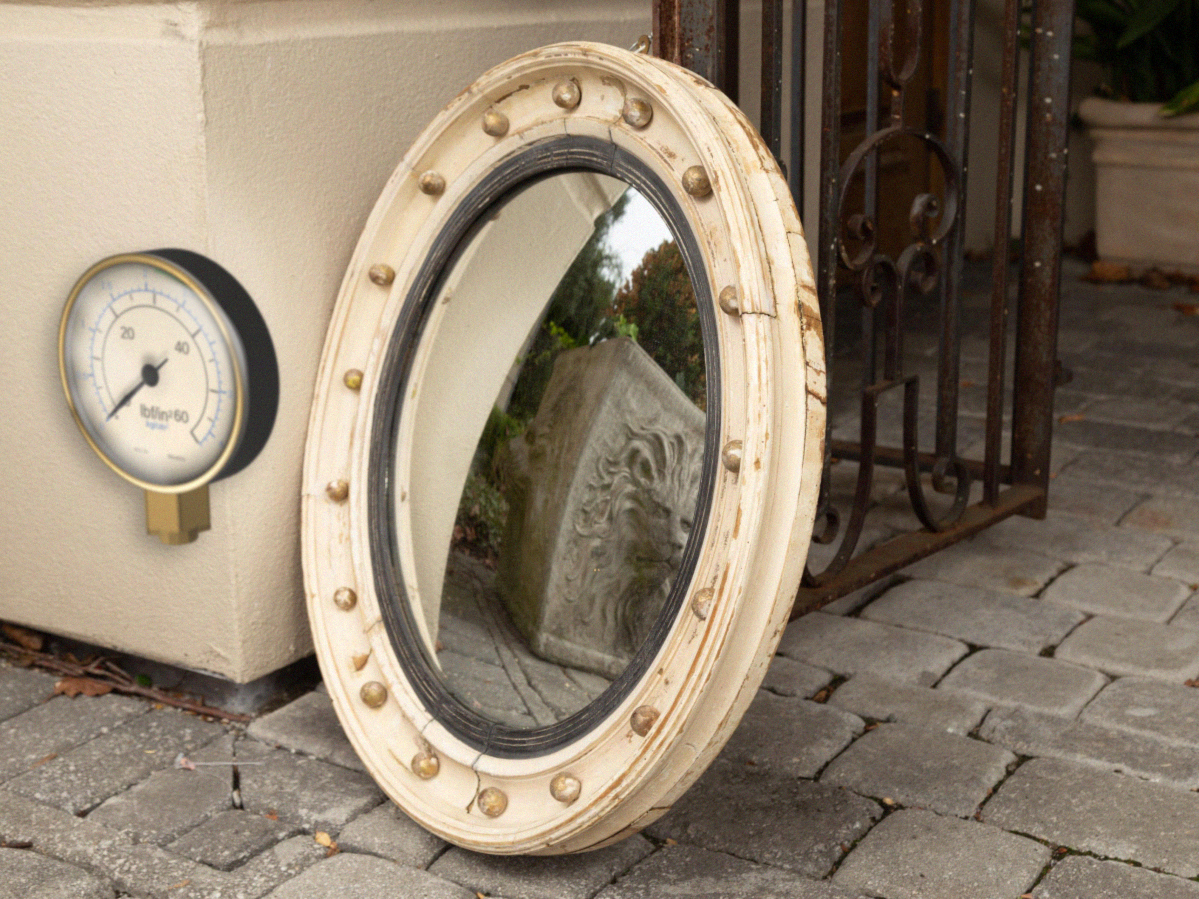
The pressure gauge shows 0 (psi)
